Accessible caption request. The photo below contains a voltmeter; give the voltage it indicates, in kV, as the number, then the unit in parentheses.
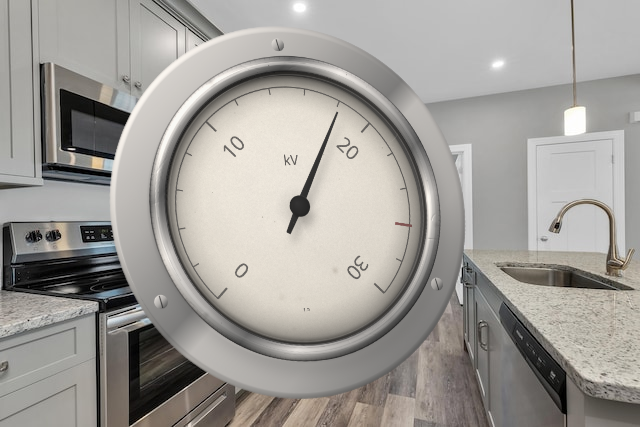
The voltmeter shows 18 (kV)
